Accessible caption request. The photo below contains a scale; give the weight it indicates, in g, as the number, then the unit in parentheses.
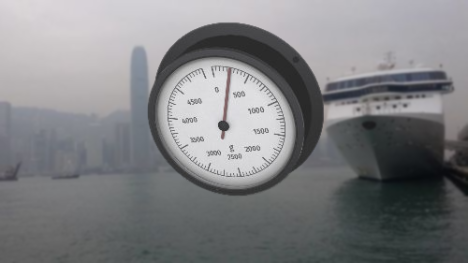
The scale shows 250 (g)
